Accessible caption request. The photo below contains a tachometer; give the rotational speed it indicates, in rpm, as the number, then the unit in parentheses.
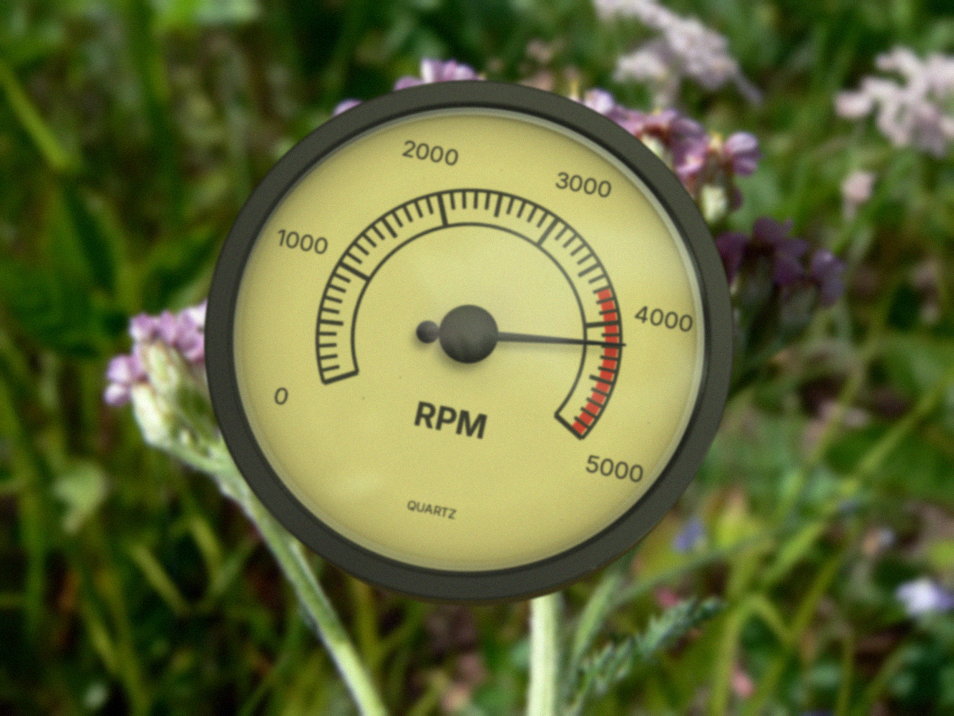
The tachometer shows 4200 (rpm)
